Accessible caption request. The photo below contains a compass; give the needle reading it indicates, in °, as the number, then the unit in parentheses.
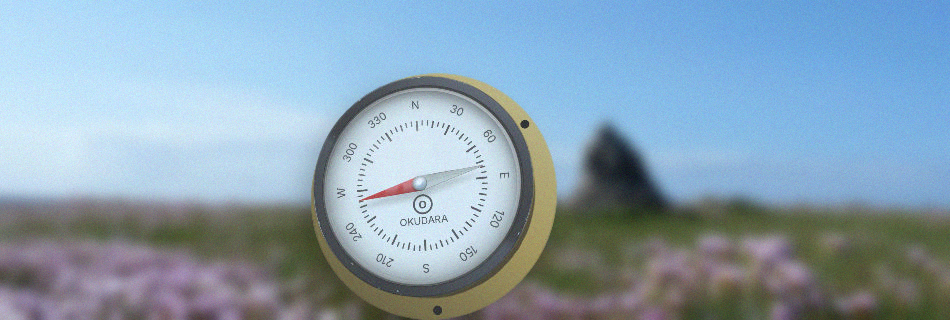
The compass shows 260 (°)
